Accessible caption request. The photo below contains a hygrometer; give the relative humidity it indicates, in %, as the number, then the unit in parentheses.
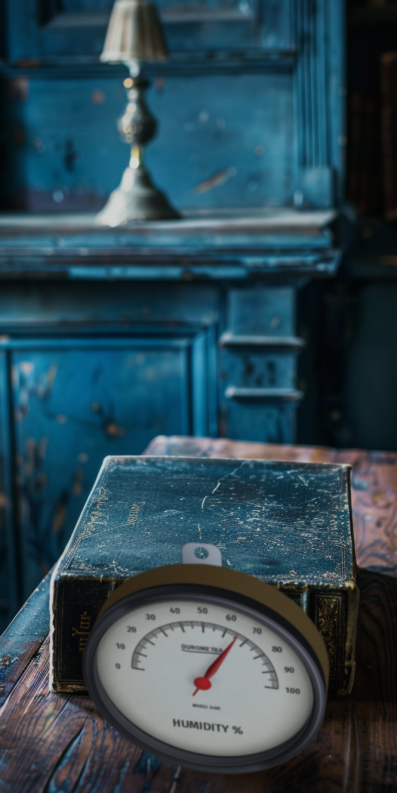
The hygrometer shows 65 (%)
